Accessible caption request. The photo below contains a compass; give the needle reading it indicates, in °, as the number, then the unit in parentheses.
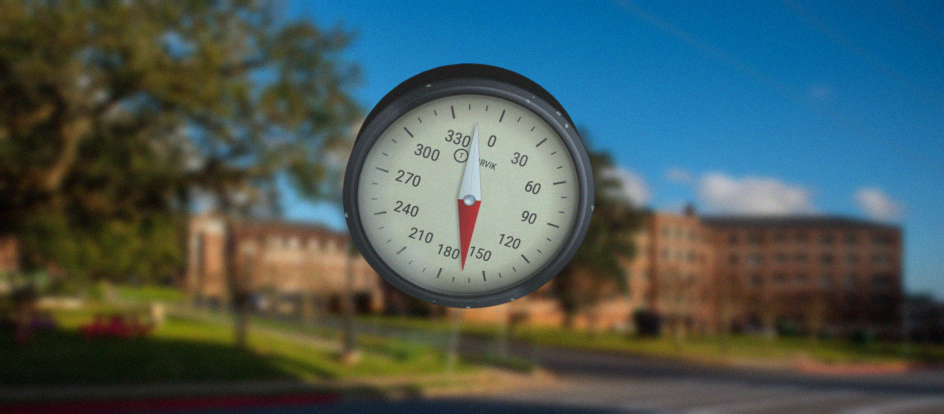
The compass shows 165 (°)
